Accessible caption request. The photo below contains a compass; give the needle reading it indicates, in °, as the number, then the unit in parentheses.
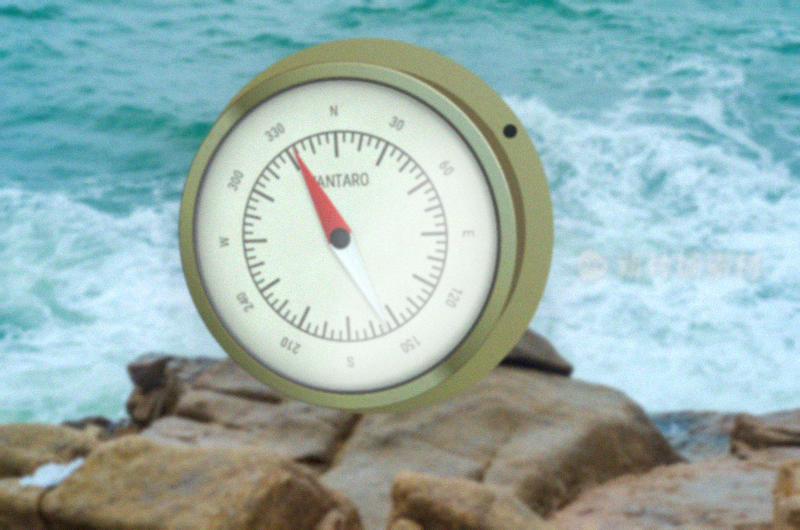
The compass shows 335 (°)
